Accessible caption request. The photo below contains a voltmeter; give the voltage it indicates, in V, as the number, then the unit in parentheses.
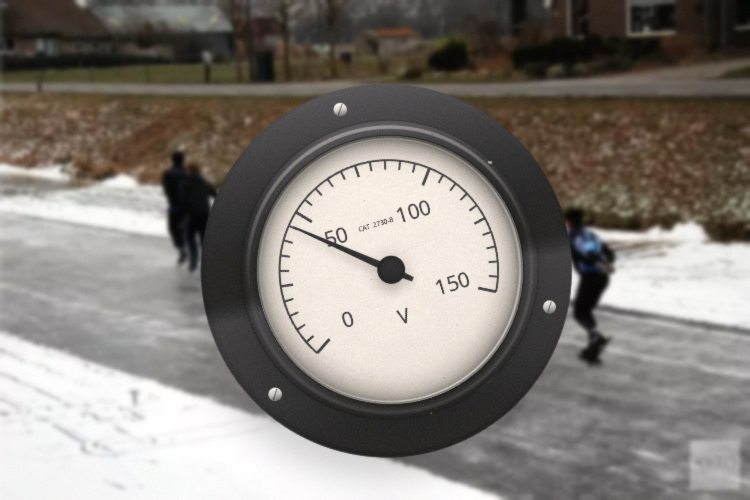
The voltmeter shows 45 (V)
